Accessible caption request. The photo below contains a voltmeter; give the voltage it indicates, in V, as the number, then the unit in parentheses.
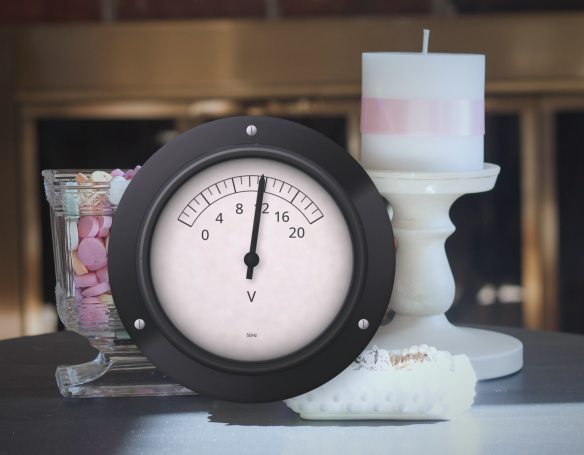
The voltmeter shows 11.5 (V)
